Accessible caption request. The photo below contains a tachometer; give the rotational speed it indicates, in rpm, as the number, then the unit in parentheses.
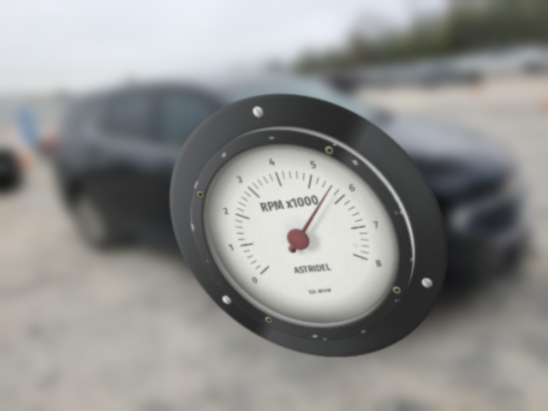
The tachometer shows 5600 (rpm)
